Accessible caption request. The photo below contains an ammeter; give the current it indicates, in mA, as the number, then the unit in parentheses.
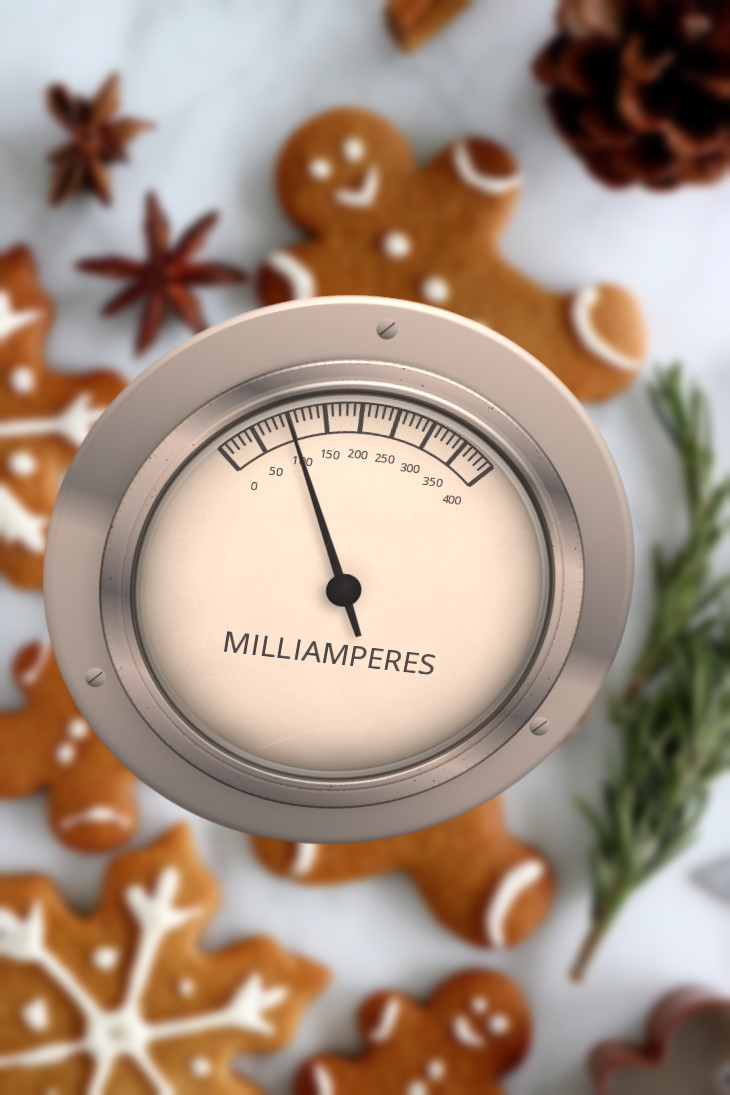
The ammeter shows 100 (mA)
